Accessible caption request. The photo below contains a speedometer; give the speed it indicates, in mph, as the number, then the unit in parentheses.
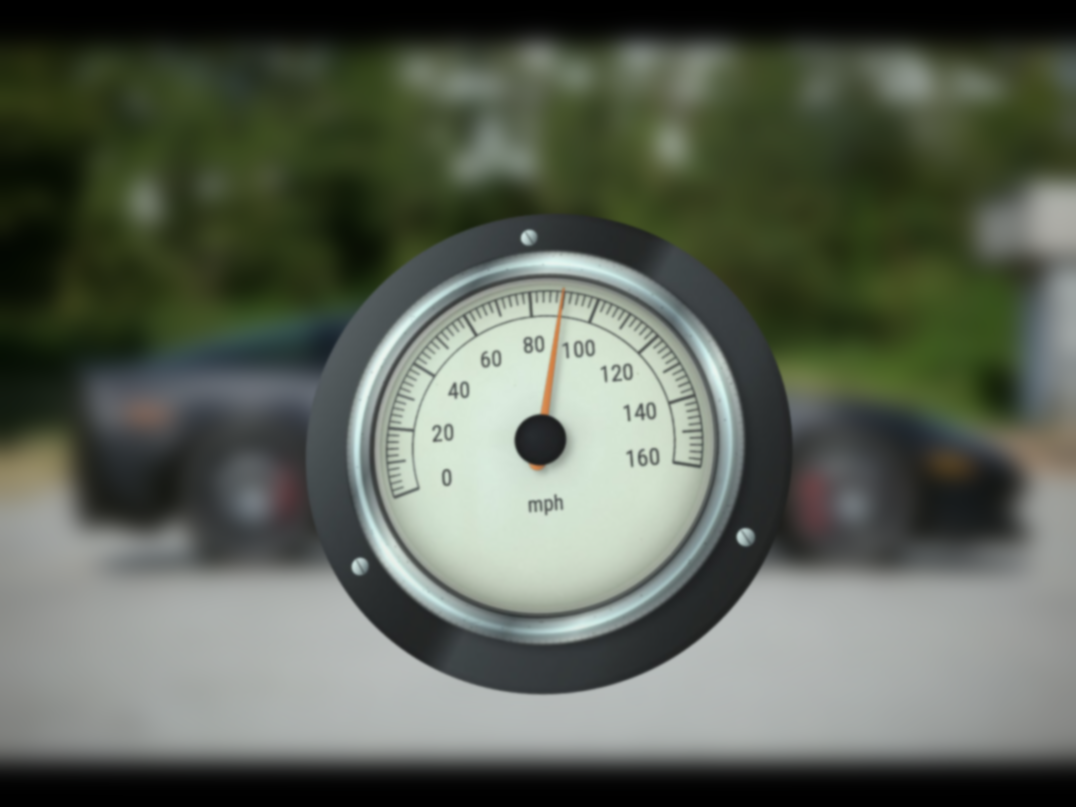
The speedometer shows 90 (mph)
